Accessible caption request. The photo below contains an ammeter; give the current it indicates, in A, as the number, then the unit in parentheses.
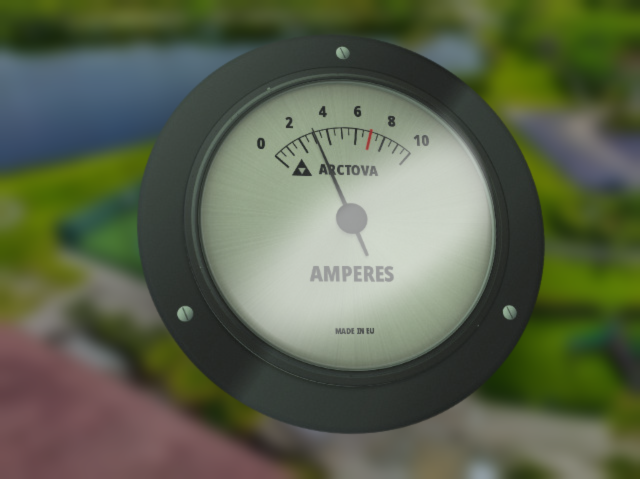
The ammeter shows 3 (A)
